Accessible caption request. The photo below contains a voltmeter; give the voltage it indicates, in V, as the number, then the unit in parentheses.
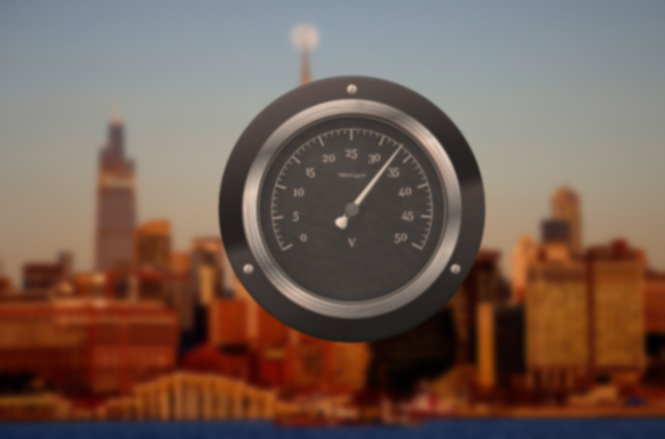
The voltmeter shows 33 (V)
